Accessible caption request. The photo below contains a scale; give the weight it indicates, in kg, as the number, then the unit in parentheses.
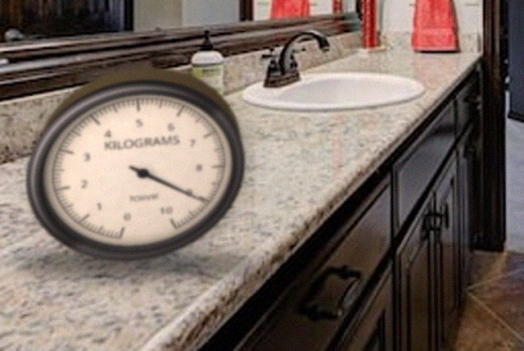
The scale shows 9 (kg)
